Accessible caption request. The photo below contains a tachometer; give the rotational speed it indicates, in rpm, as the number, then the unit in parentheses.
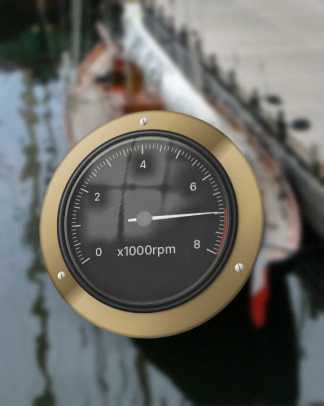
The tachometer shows 7000 (rpm)
